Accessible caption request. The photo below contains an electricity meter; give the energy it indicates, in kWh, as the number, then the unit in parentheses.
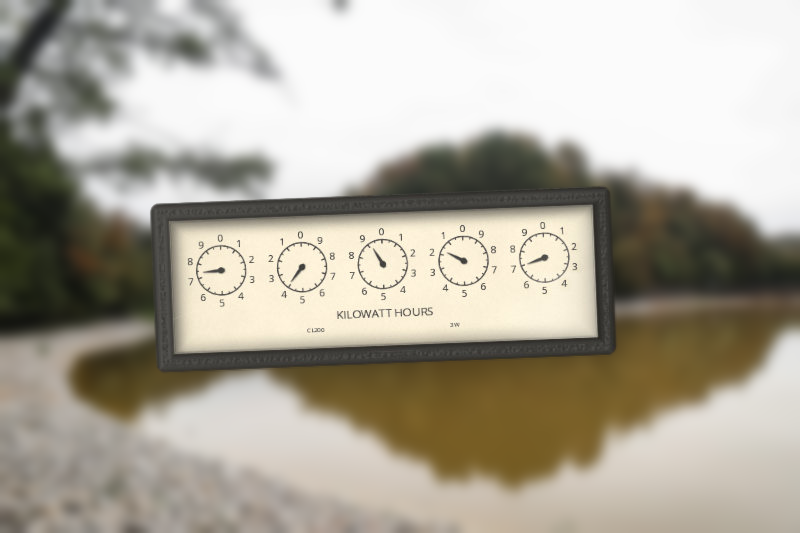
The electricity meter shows 73917 (kWh)
